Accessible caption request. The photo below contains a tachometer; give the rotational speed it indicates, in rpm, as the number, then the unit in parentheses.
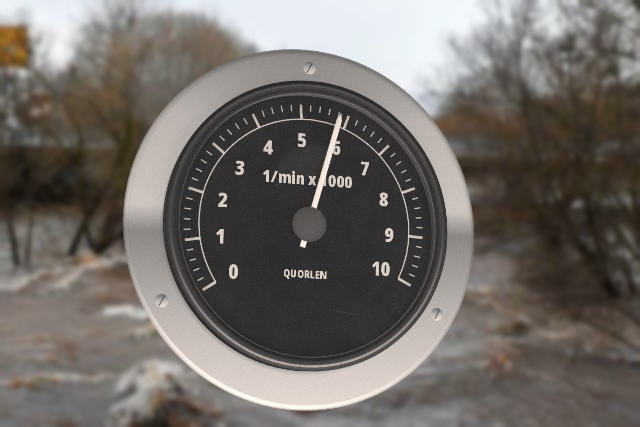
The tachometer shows 5800 (rpm)
